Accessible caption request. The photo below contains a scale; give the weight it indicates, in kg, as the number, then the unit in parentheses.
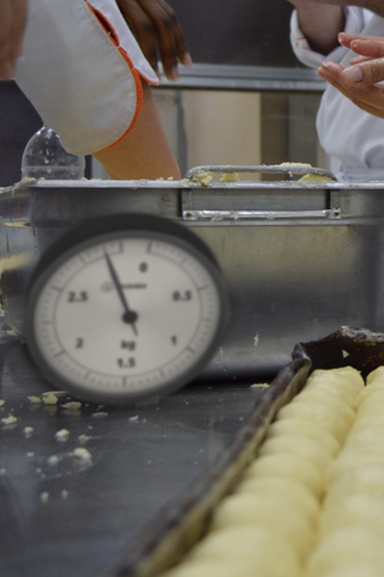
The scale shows 2.9 (kg)
